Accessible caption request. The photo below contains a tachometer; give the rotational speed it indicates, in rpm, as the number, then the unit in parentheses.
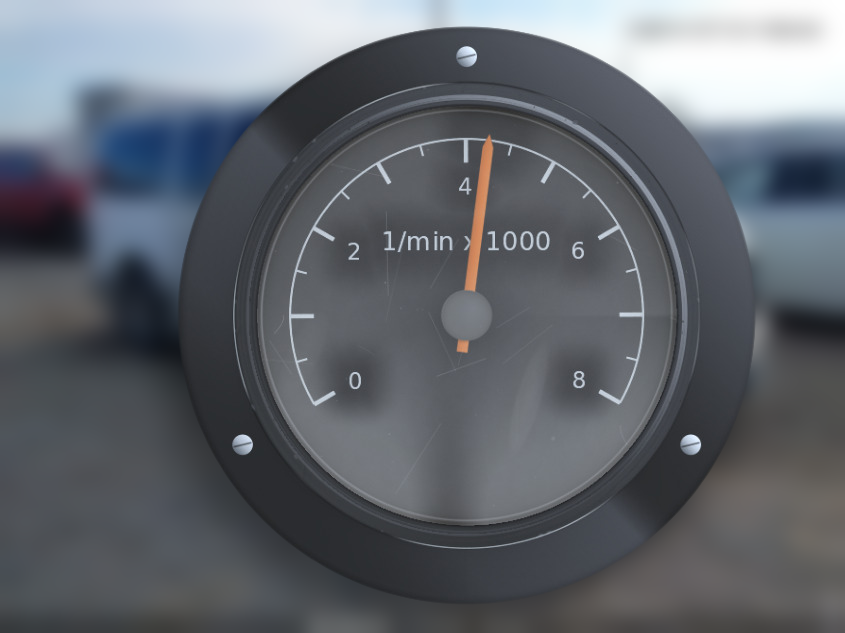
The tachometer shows 4250 (rpm)
